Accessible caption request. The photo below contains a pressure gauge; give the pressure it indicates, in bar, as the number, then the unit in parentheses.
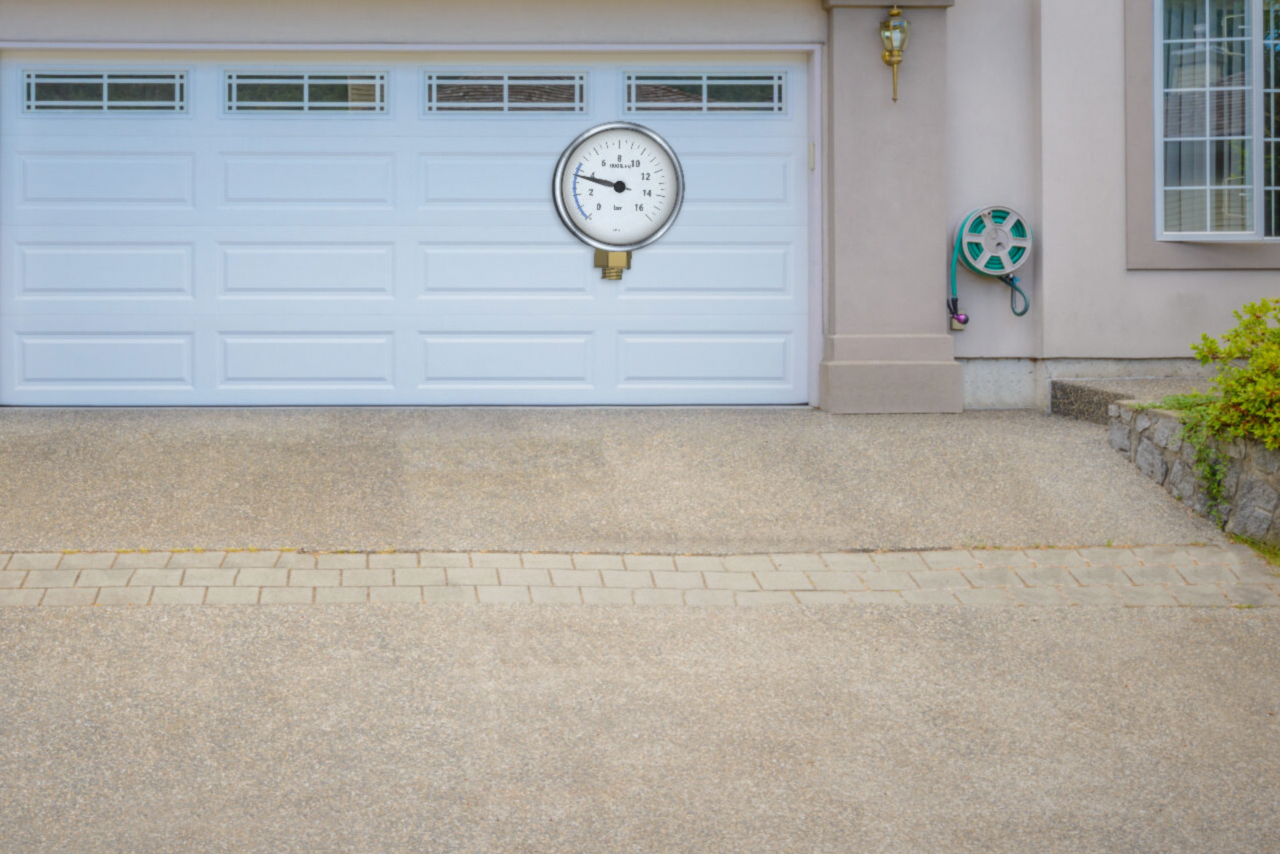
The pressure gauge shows 3.5 (bar)
